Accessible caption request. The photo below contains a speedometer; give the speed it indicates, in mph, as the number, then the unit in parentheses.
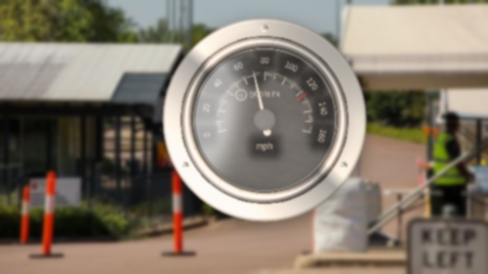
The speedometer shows 70 (mph)
